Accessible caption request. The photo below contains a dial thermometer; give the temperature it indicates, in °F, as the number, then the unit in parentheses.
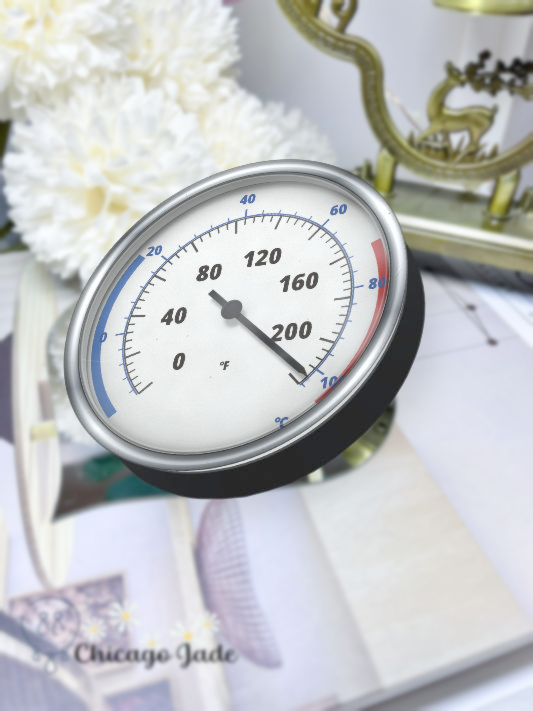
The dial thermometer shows 216 (°F)
